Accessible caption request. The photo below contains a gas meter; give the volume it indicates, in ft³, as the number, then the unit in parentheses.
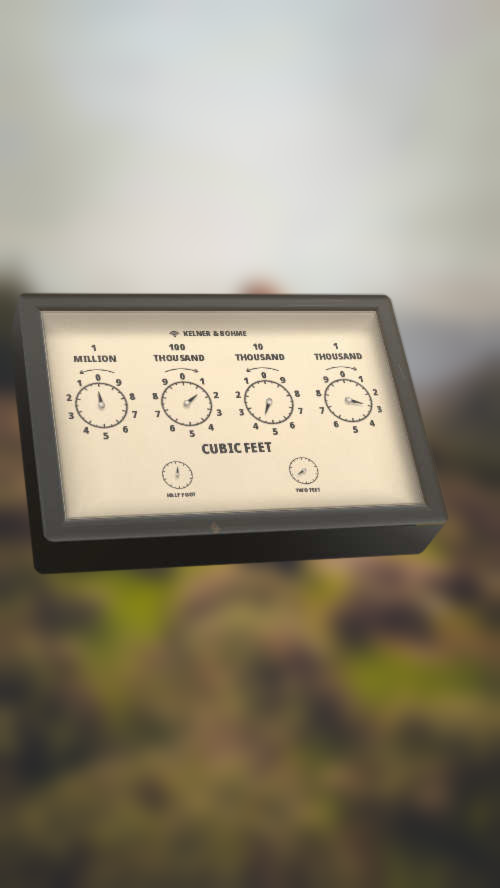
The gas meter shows 14300 (ft³)
